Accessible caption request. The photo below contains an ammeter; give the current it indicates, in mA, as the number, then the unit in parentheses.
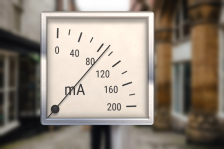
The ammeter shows 90 (mA)
